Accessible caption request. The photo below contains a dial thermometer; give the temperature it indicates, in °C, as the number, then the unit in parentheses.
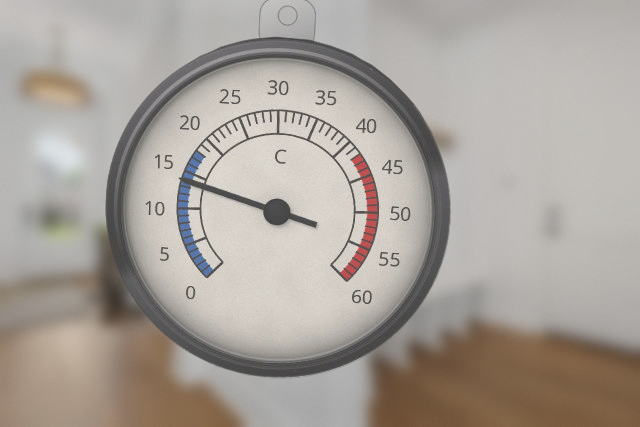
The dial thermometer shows 14 (°C)
